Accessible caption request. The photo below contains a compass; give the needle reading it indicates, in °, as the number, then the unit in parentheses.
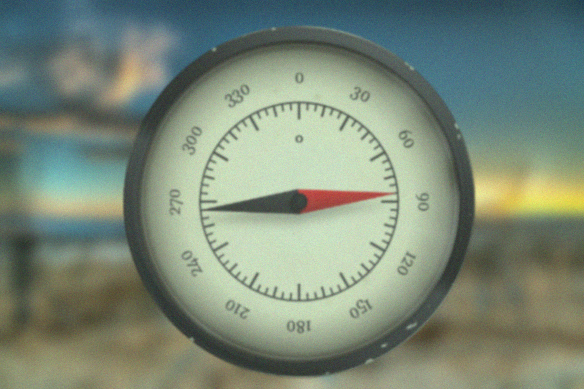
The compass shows 85 (°)
